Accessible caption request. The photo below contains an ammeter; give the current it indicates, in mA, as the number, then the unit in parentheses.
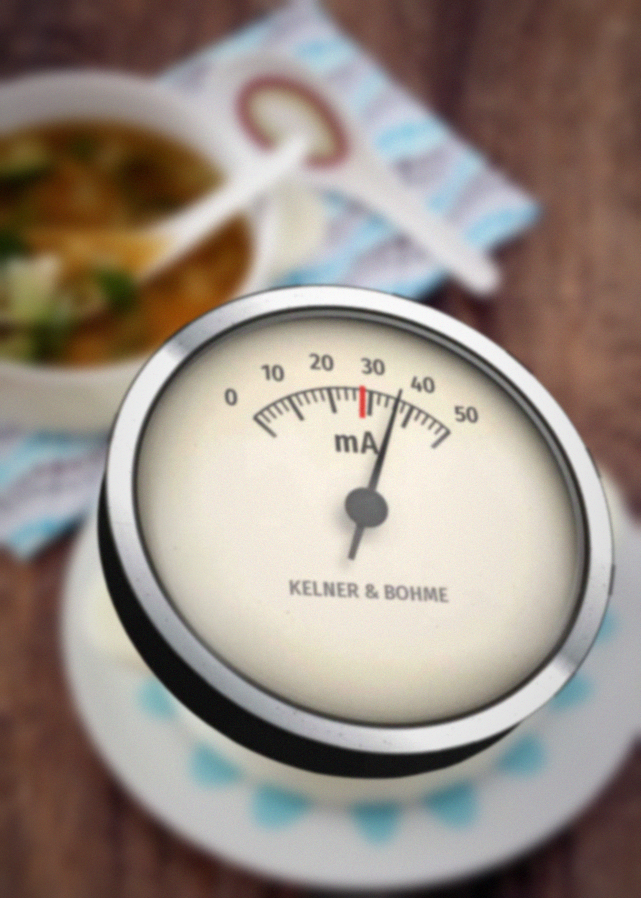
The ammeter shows 36 (mA)
